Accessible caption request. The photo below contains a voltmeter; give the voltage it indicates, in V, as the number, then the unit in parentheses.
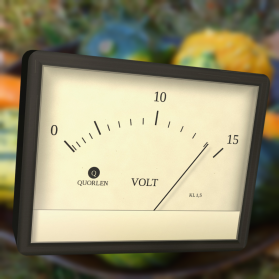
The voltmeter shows 14 (V)
